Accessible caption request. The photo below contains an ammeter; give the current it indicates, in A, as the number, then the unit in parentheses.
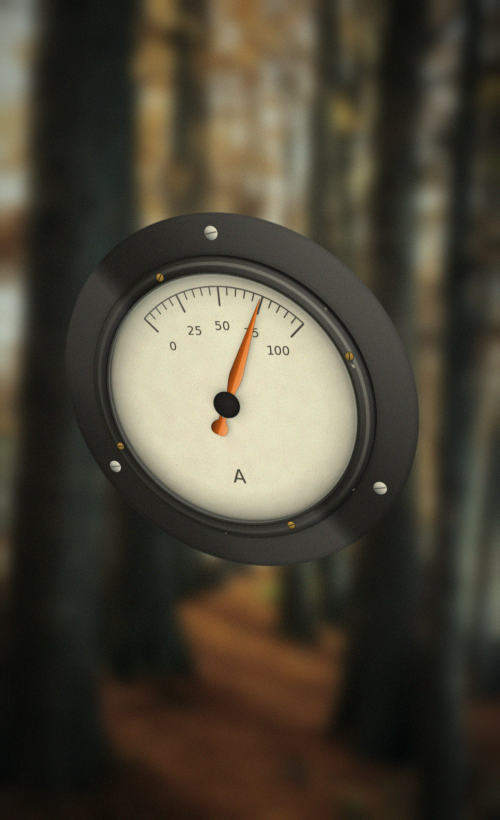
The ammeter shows 75 (A)
